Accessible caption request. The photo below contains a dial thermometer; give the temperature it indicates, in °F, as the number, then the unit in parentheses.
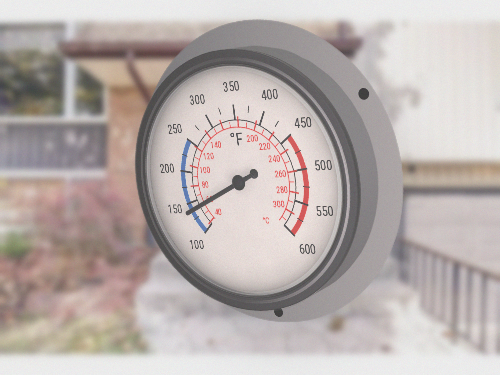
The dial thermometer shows 137.5 (°F)
